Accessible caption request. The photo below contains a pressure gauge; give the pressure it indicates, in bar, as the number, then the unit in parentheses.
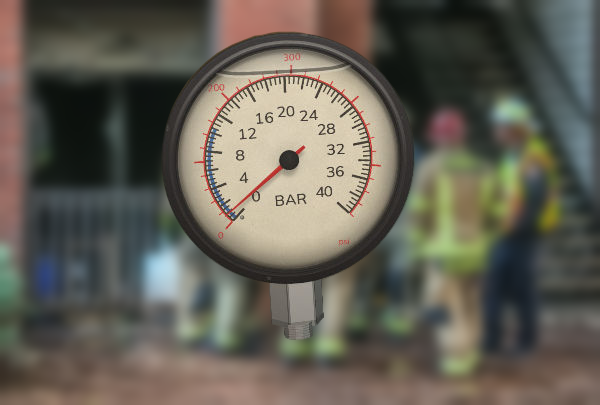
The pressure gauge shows 1 (bar)
